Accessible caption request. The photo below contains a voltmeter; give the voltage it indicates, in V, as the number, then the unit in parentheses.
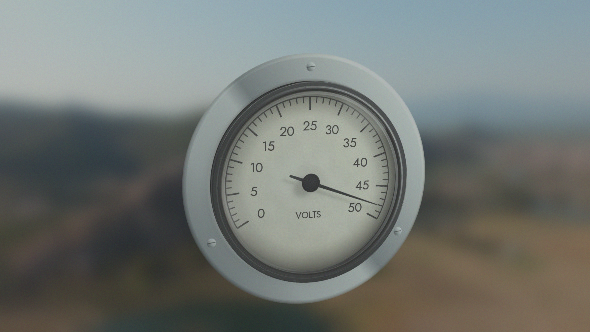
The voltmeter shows 48 (V)
